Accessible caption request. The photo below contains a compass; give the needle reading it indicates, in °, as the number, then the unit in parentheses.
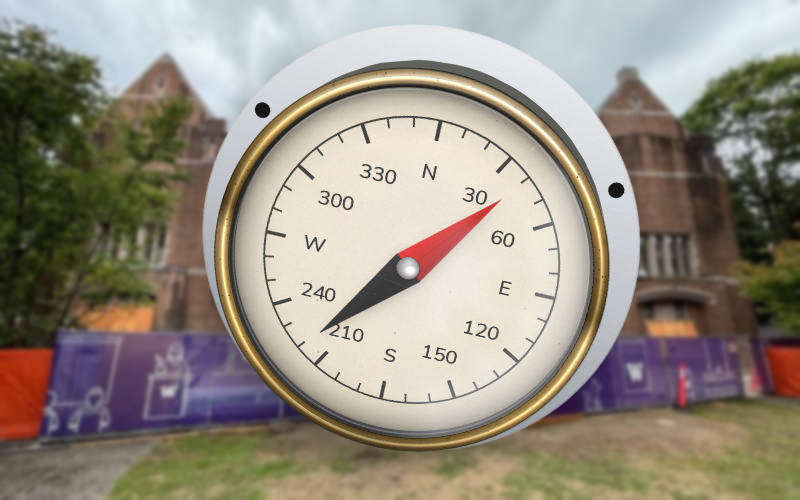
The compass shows 40 (°)
